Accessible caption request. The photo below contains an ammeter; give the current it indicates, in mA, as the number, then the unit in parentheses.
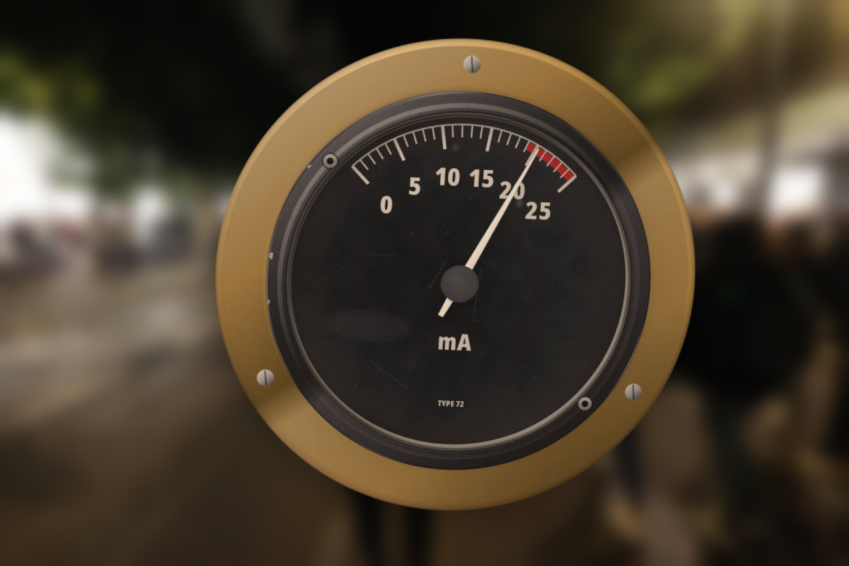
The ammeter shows 20 (mA)
